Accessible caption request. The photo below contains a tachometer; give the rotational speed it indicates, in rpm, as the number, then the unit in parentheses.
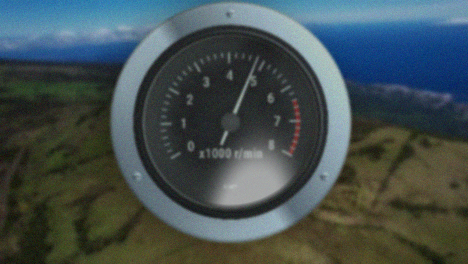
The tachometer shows 4800 (rpm)
